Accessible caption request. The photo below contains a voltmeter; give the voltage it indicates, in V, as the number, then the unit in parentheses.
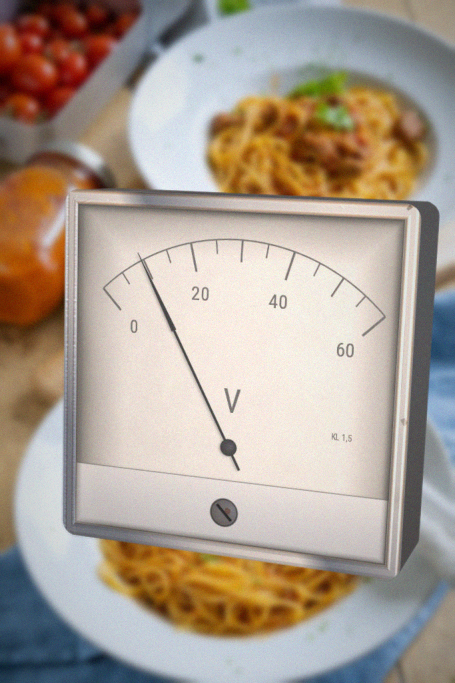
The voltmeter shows 10 (V)
